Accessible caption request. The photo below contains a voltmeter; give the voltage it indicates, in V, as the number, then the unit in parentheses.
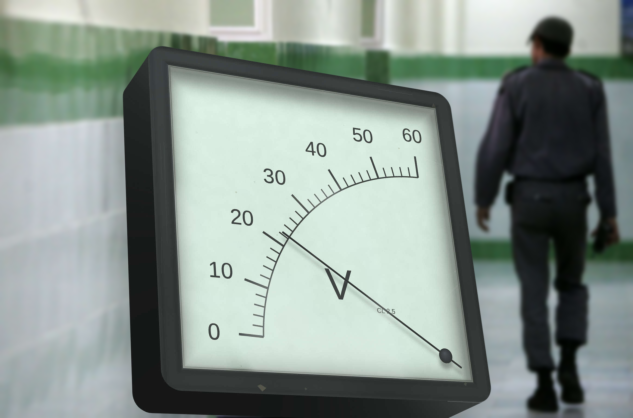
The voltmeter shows 22 (V)
